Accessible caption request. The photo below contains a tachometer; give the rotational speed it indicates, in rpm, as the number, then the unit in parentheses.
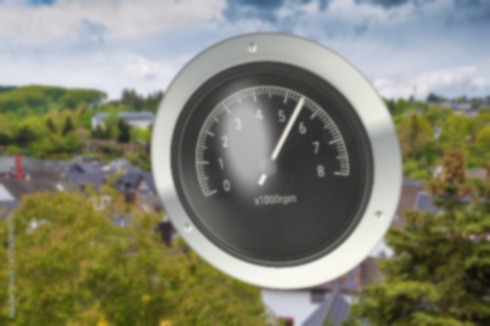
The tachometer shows 5500 (rpm)
